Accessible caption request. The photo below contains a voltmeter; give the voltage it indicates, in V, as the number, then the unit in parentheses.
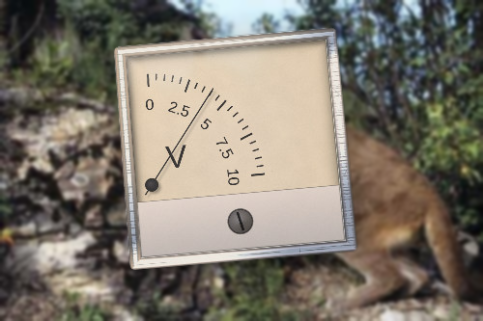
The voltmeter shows 4 (V)
